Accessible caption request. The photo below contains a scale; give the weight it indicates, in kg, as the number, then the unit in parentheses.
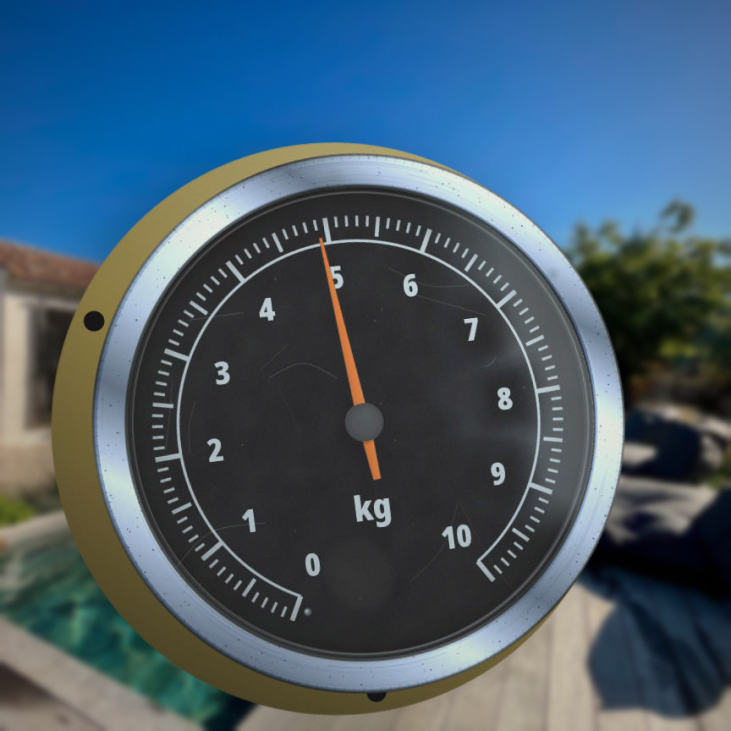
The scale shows 4.9 (kg)
